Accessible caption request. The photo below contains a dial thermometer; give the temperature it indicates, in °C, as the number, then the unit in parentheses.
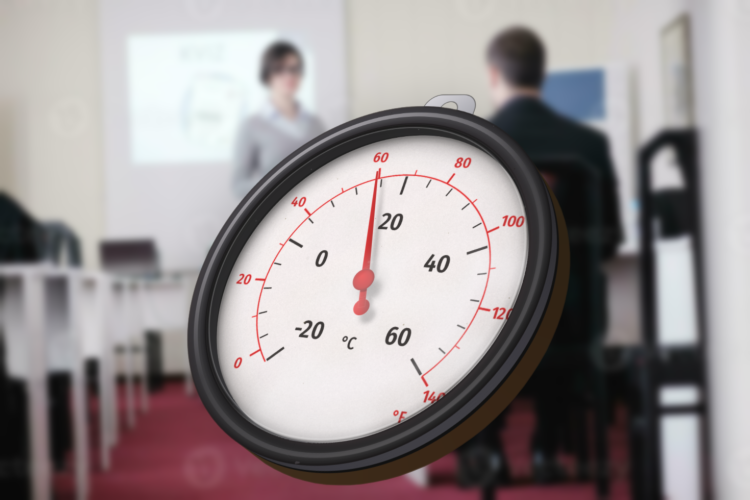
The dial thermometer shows 16 (°C)
